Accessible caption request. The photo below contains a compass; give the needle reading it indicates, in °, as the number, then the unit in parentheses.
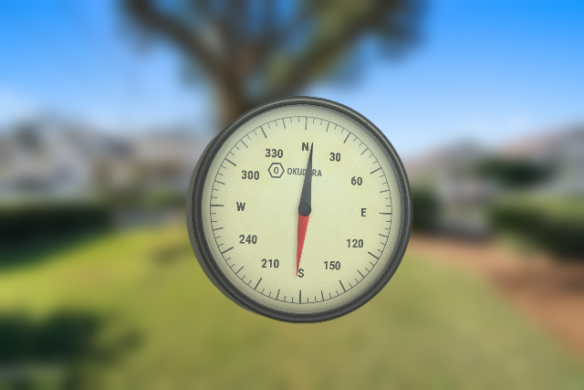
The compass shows 185 (°)
